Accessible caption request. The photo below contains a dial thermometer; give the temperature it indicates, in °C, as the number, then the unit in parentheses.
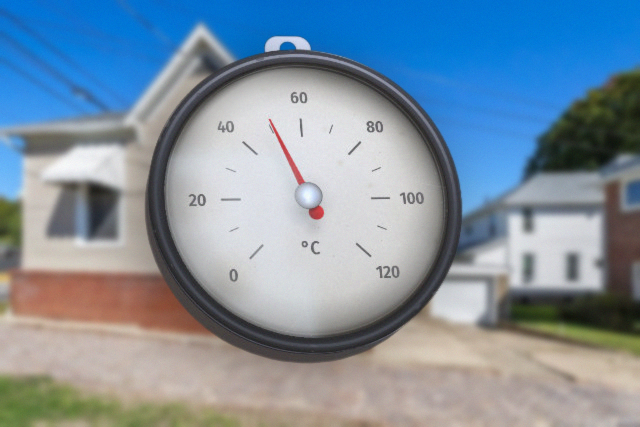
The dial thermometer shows 50 (°C)
